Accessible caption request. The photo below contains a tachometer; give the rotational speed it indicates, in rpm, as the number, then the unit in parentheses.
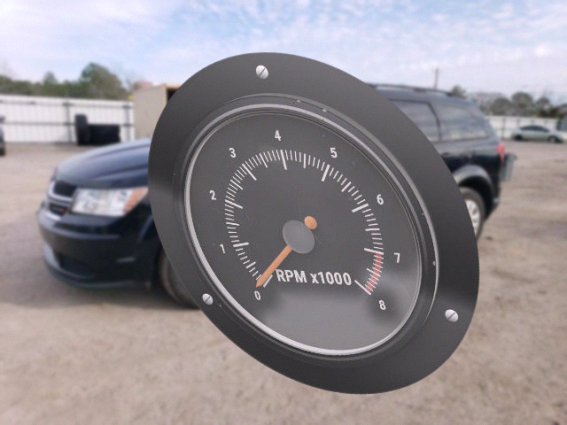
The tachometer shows 100 (rpm)
